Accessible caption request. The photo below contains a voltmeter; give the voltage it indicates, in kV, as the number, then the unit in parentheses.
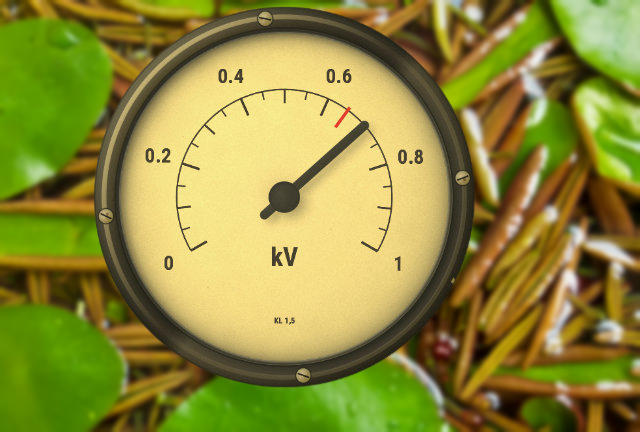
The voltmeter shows 0.7 (kV)
